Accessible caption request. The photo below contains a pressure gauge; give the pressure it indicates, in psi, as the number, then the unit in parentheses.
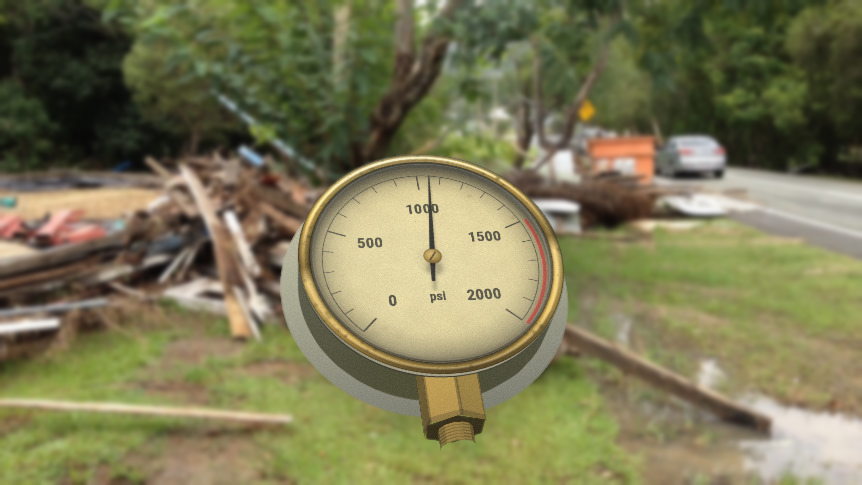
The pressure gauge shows 1050 (psi)
